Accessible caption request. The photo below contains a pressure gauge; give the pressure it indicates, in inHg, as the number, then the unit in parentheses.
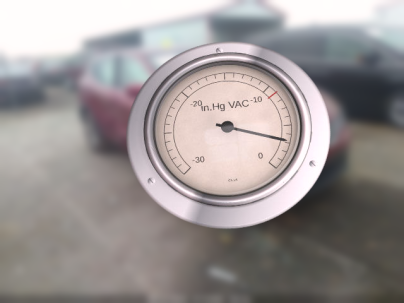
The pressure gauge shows -3 (inHg)
